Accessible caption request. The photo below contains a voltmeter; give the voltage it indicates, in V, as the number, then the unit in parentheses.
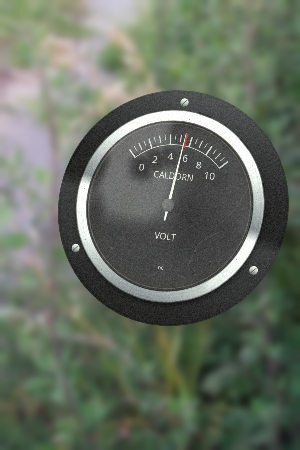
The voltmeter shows 5.5 (V)
